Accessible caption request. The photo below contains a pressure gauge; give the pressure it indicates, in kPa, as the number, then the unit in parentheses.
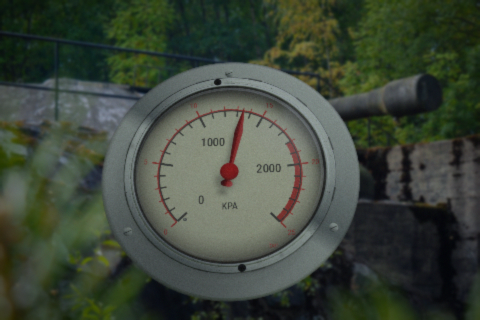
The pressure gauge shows 1350 (kPa)
